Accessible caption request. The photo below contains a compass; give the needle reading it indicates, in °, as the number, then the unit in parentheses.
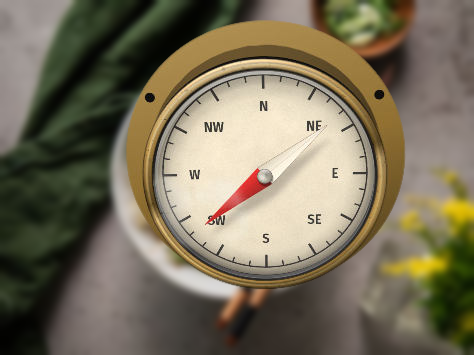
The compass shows 230 (°)
